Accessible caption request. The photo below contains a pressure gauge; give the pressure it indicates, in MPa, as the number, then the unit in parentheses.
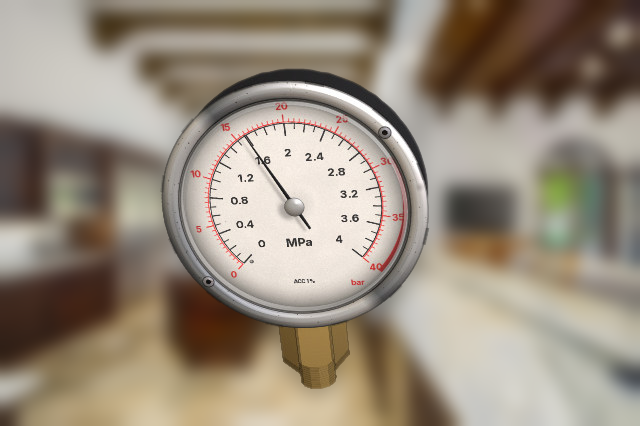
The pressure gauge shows 1.6 (MPa)
